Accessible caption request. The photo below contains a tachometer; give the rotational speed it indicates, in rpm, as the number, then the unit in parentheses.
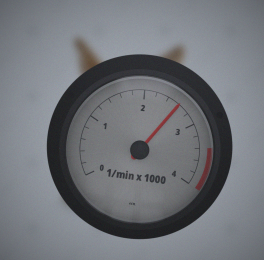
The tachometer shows 2600 (rpm)
